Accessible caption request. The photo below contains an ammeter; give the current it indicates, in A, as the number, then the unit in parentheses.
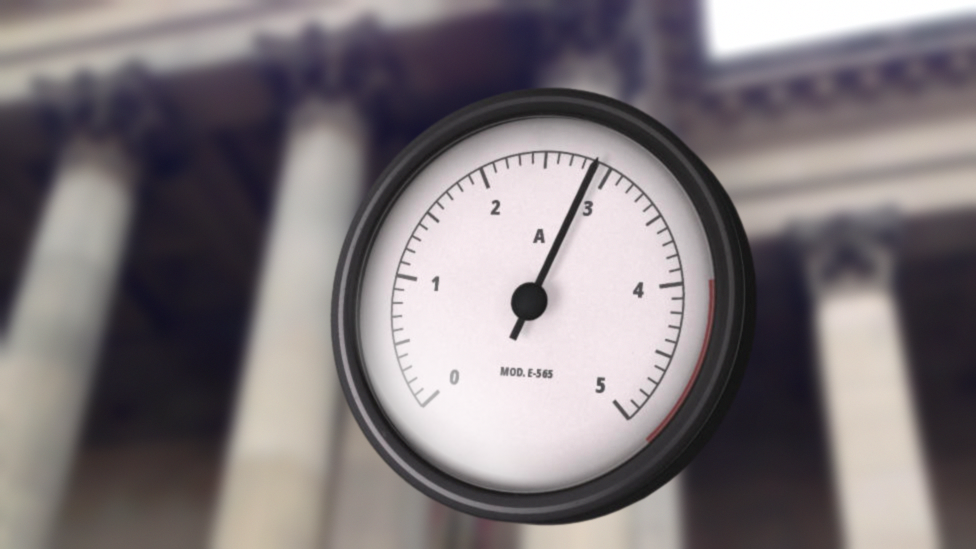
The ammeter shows 2.9 (A)
